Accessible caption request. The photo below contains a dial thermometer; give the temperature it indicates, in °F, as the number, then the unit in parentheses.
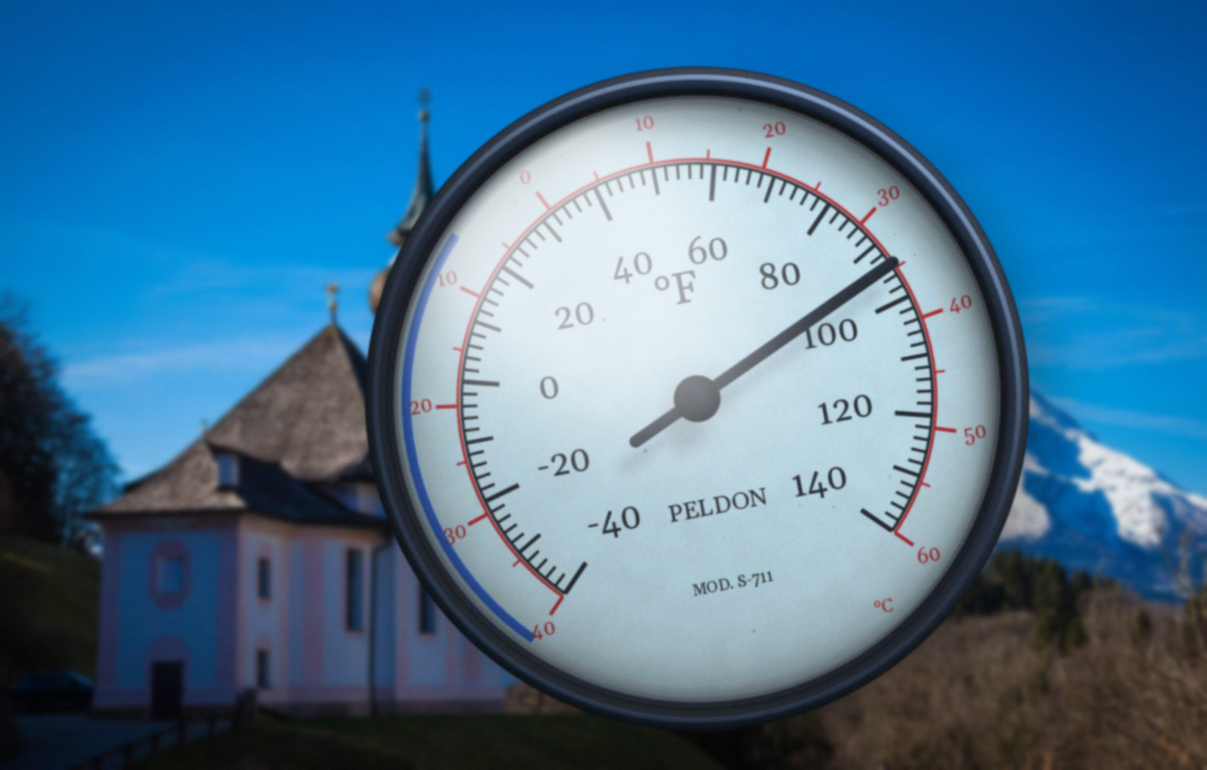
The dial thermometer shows 94 (°F)
